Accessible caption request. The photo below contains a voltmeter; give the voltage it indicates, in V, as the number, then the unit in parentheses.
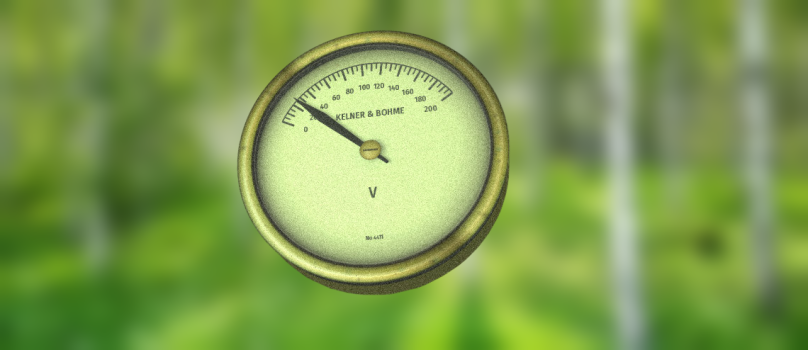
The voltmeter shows 25 (V)
